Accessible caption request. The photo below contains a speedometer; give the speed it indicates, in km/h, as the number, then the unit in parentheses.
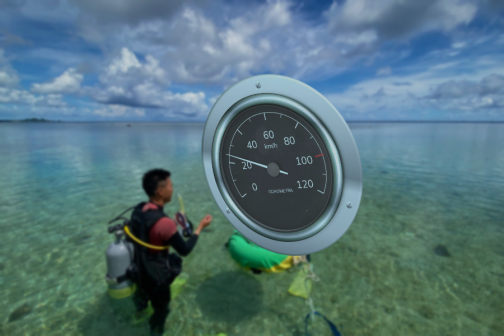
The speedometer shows 25 (km/h)
